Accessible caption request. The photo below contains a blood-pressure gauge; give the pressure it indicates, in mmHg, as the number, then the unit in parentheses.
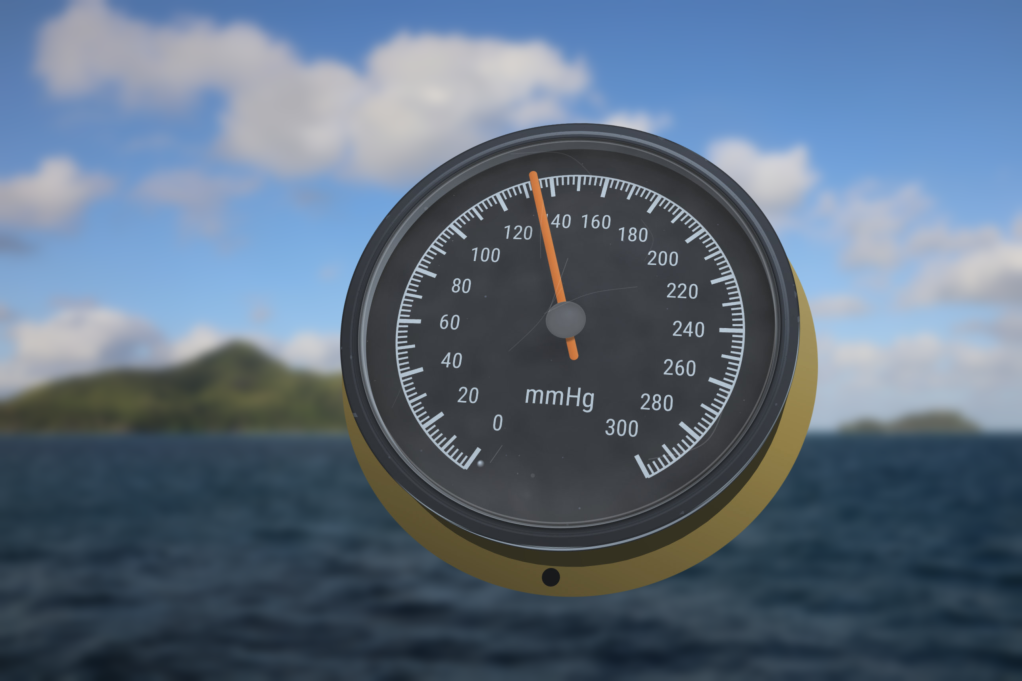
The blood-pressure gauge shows 134 (mmHg)
